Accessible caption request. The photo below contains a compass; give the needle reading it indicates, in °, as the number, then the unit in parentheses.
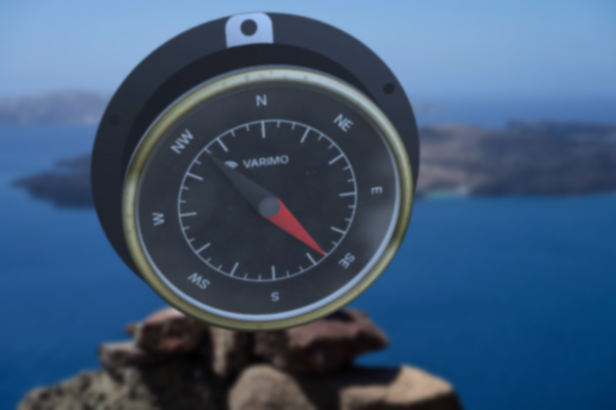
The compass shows 140 (°)
